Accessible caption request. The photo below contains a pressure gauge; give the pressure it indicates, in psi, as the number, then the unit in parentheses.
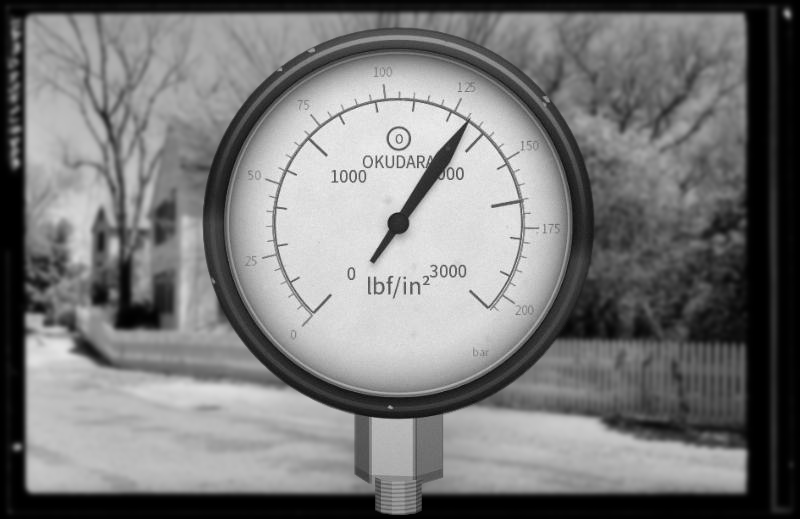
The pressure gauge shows 1900 (psi)
